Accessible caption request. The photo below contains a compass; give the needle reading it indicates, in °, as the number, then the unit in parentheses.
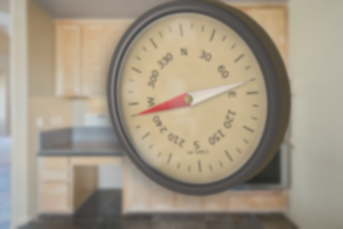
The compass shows 260 (°)
